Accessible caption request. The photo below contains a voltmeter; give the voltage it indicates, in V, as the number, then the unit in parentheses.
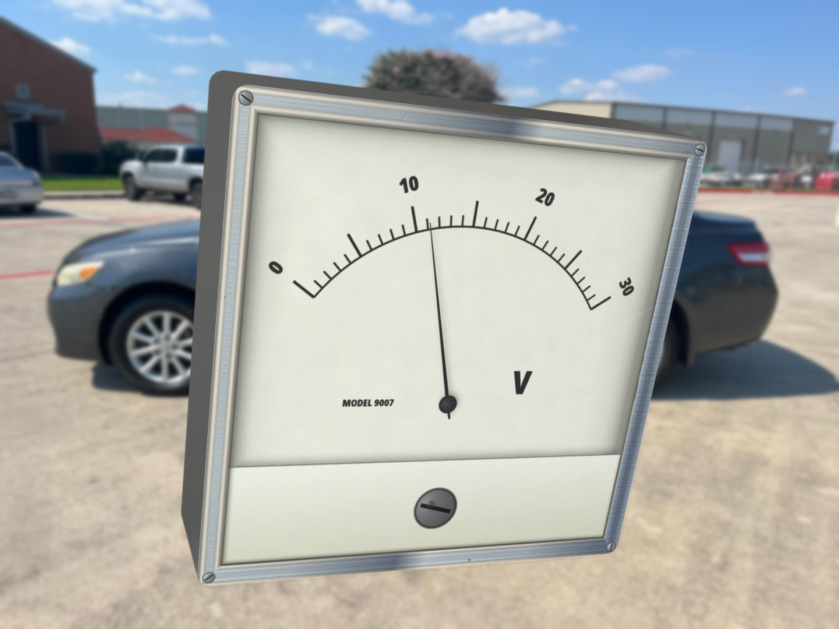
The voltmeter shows 11 (V)
